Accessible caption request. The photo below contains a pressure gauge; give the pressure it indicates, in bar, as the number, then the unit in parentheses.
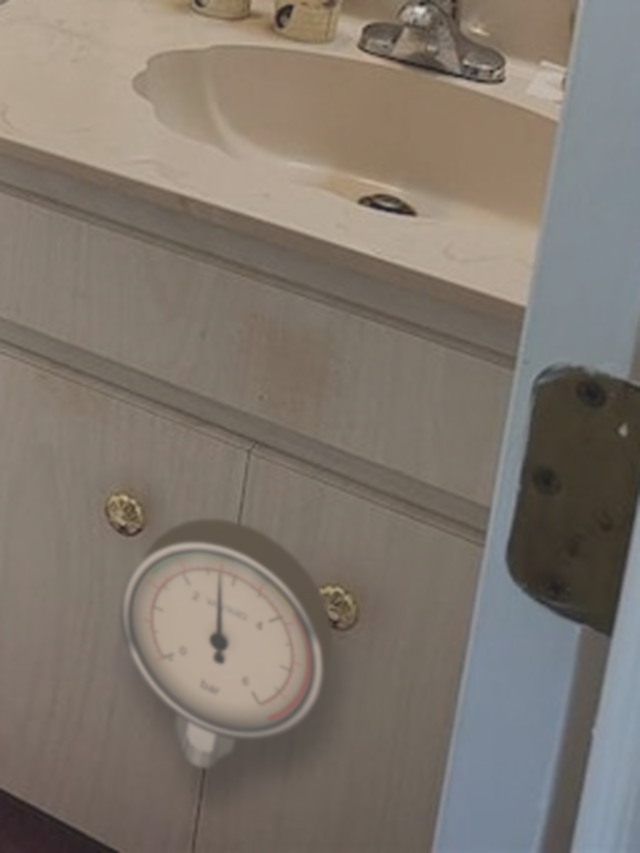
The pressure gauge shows 2.75 (bar)
